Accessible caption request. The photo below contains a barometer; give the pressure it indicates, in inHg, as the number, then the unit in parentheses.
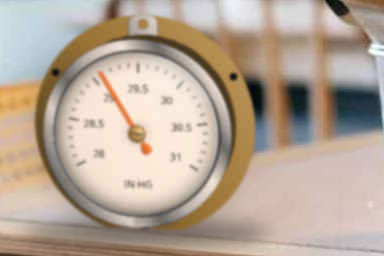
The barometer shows 29.1 (inHg)
